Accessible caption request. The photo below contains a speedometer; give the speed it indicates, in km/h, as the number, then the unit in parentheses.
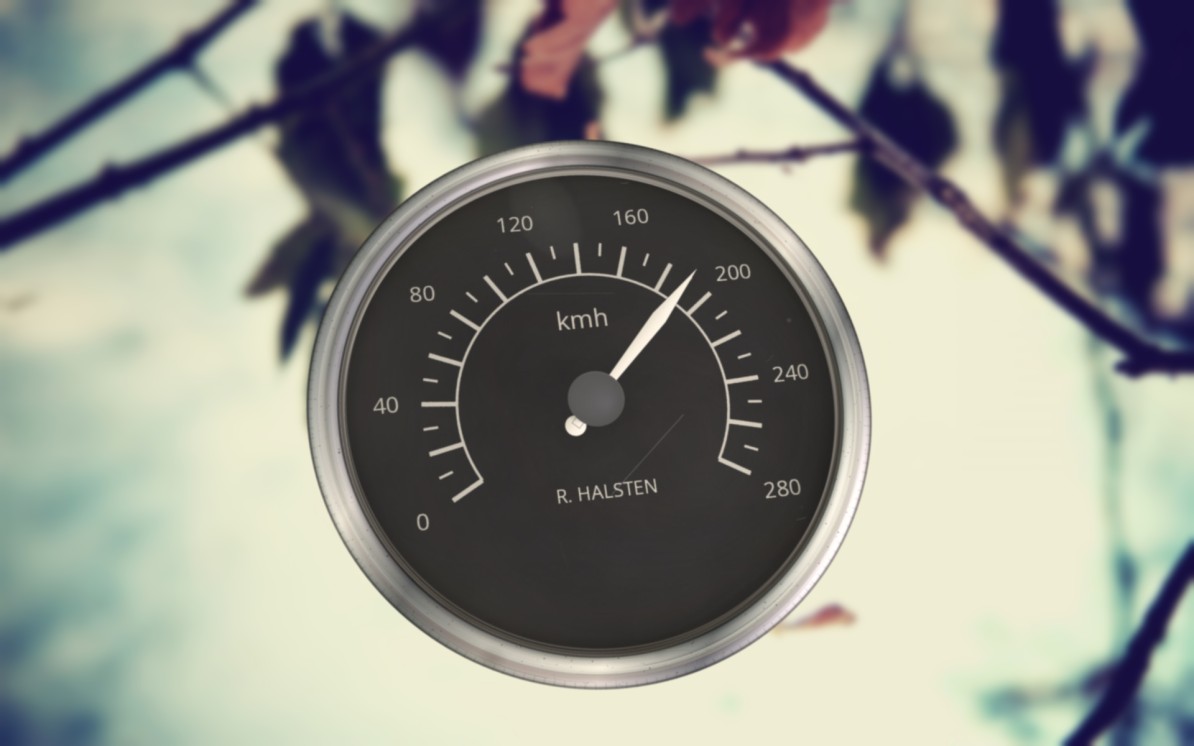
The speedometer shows 190 (km/h)
